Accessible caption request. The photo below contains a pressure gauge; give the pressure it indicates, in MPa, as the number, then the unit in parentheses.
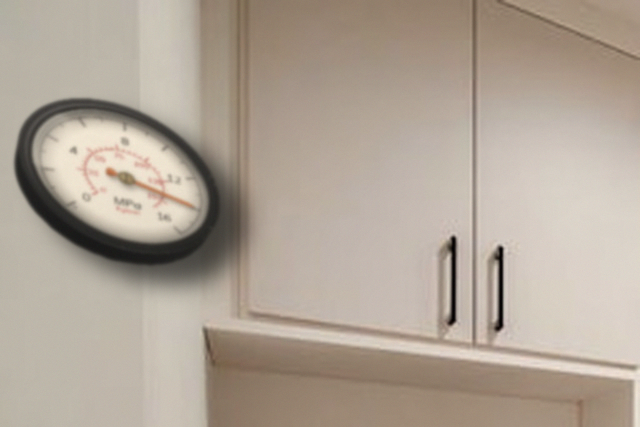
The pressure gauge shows 14 (MPa)
